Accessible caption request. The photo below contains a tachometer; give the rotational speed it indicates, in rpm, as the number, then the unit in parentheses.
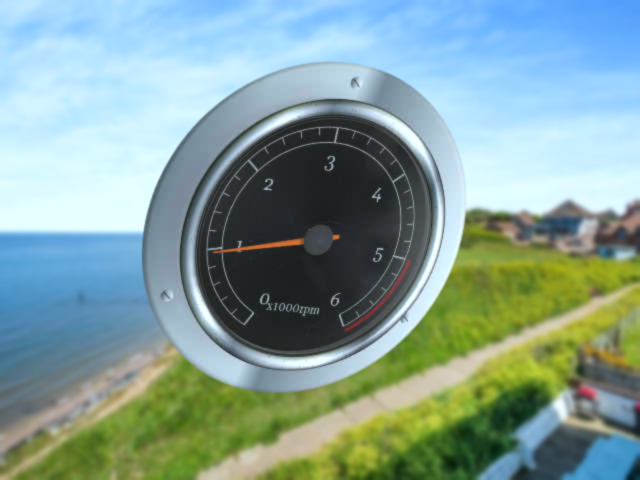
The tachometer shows 1000 (rpm)
